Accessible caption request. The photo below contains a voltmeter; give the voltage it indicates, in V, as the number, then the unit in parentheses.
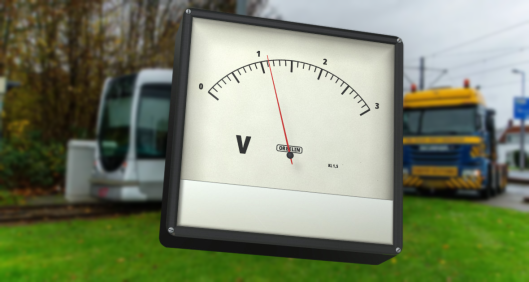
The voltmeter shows 1.1 (V)
